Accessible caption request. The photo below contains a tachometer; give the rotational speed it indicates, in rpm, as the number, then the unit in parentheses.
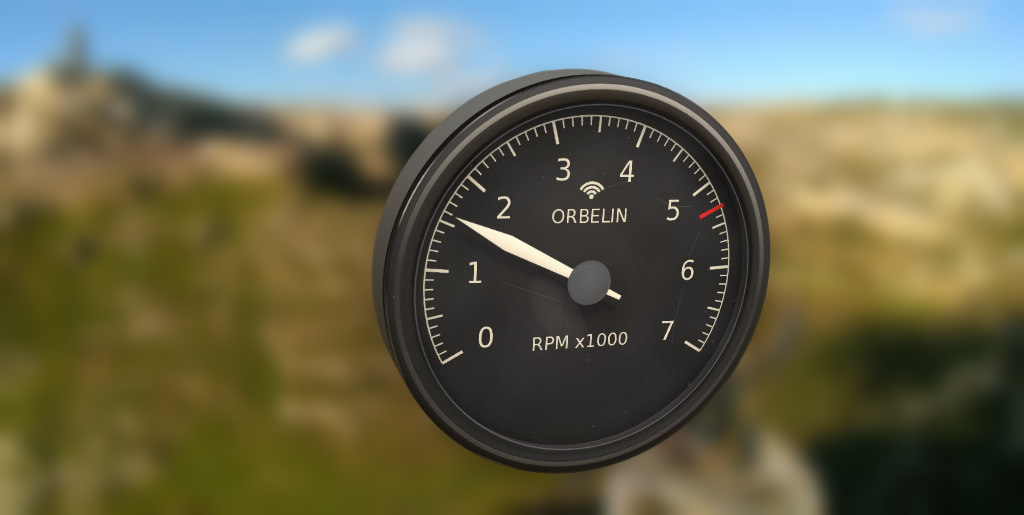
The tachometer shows 1600 (rpm)
